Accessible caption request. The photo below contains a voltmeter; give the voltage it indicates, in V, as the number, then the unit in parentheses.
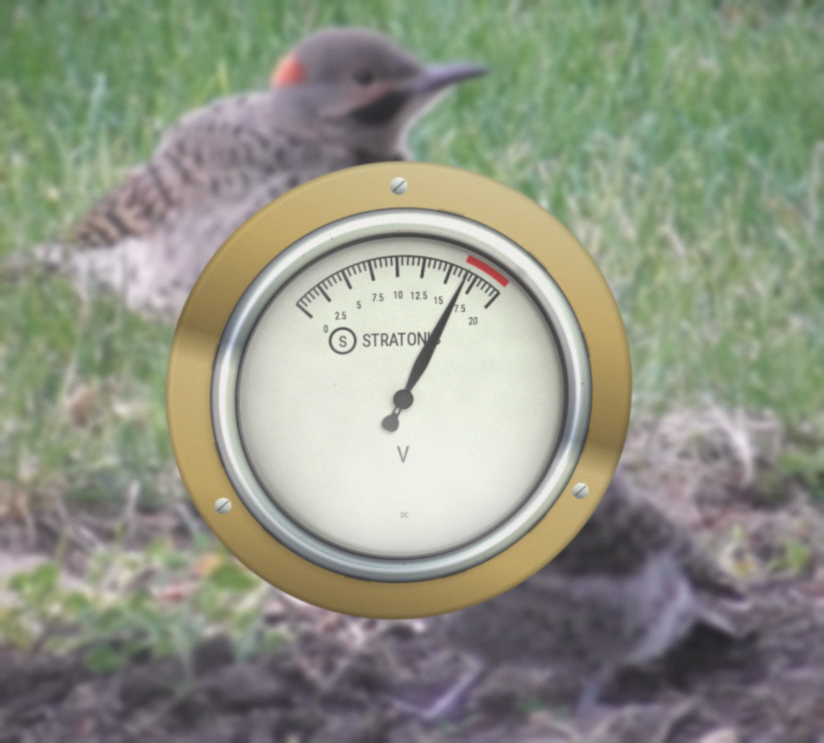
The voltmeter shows 16.5 (V)
